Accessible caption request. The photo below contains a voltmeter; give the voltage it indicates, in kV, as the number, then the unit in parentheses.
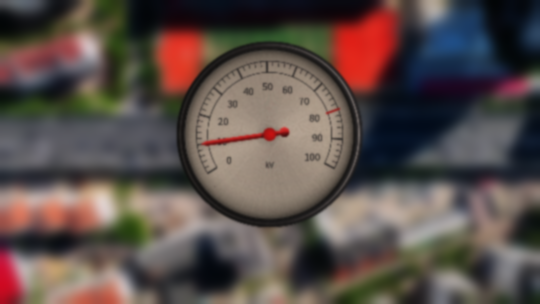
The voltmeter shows 10 (kV)
